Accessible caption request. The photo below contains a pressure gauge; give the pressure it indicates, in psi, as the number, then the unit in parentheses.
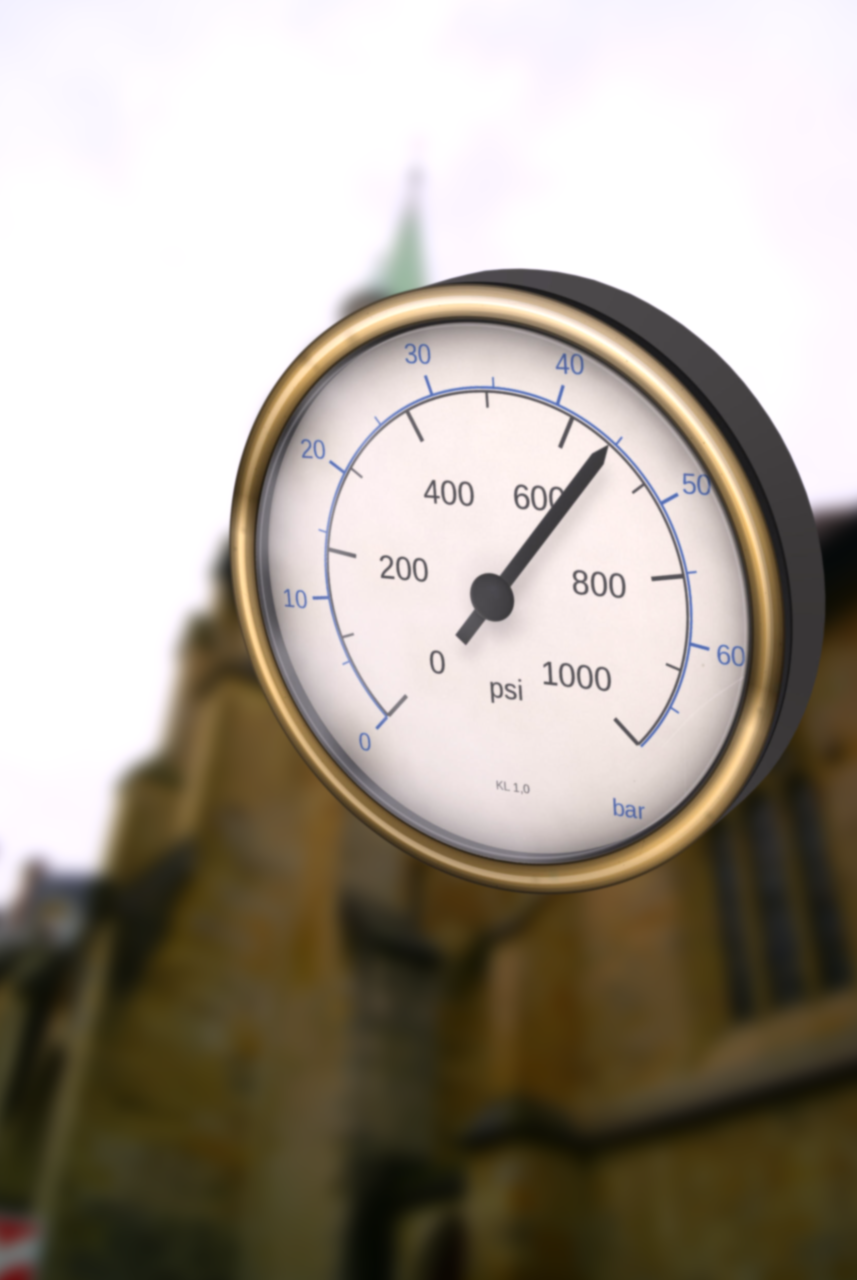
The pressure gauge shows 650 (psi)
